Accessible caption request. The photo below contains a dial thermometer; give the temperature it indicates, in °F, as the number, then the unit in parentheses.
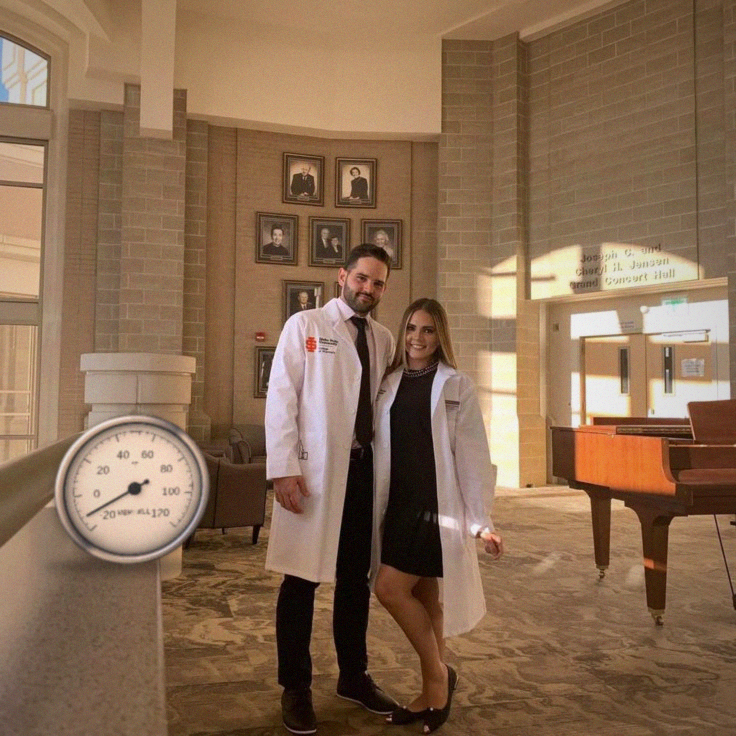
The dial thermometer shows -12 (°F)
